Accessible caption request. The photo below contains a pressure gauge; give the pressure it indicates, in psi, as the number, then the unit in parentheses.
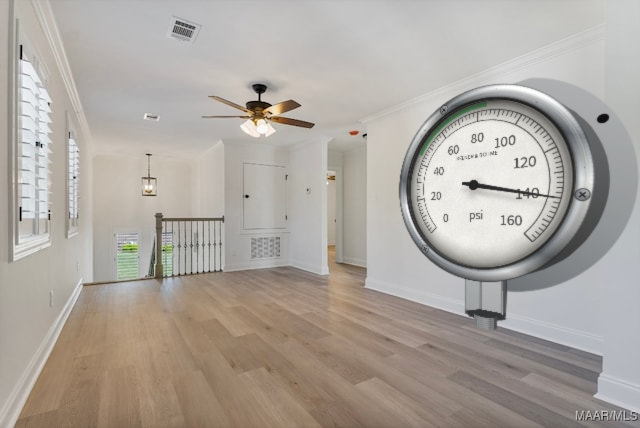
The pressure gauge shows 140 (psi)
